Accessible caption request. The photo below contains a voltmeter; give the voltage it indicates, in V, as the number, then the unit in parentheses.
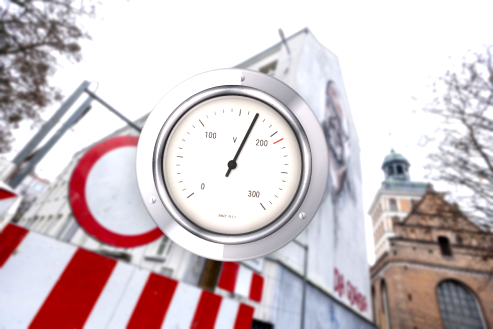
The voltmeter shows 170 (V)
